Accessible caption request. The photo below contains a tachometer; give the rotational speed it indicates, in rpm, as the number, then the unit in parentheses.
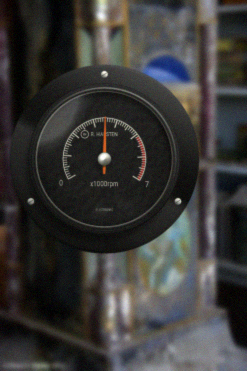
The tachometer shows 3500 (rpm)
